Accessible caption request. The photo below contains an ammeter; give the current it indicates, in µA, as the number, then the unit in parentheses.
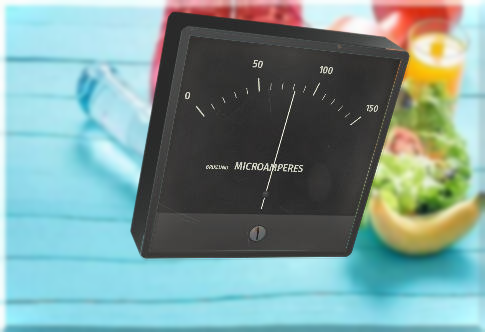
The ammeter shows 80 (µA)
